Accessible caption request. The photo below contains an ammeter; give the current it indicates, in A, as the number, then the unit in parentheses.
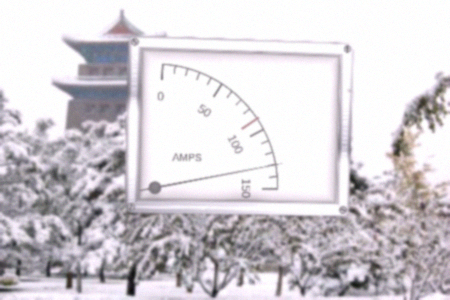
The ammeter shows 130 (A)
